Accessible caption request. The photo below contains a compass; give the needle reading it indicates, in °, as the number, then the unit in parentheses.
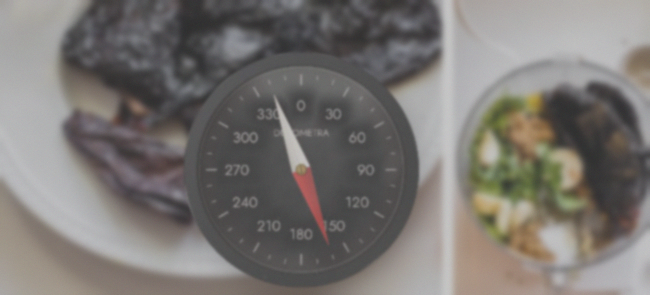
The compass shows 160 (°)
